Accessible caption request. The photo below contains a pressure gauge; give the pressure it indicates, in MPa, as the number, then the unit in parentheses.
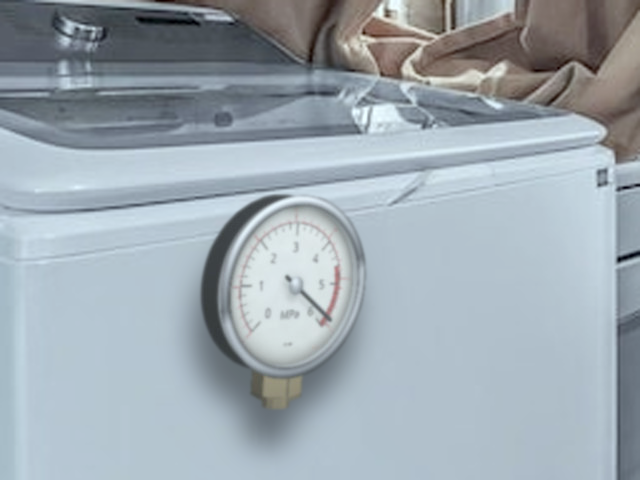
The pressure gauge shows 5.8 (MPa)
